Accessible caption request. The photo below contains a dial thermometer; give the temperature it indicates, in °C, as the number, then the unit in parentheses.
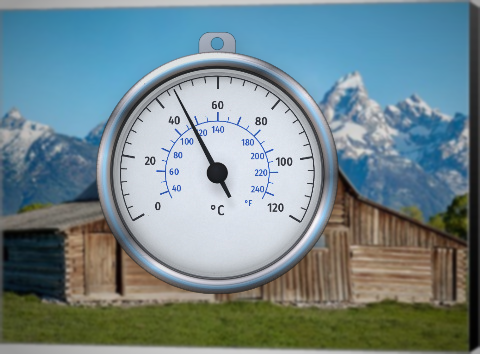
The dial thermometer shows 46 (°C)
